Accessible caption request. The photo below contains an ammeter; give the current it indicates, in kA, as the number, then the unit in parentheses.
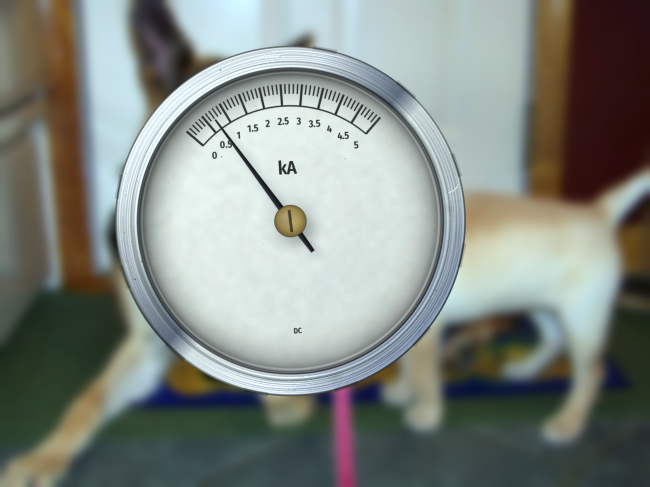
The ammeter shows 0.7 (kA)
